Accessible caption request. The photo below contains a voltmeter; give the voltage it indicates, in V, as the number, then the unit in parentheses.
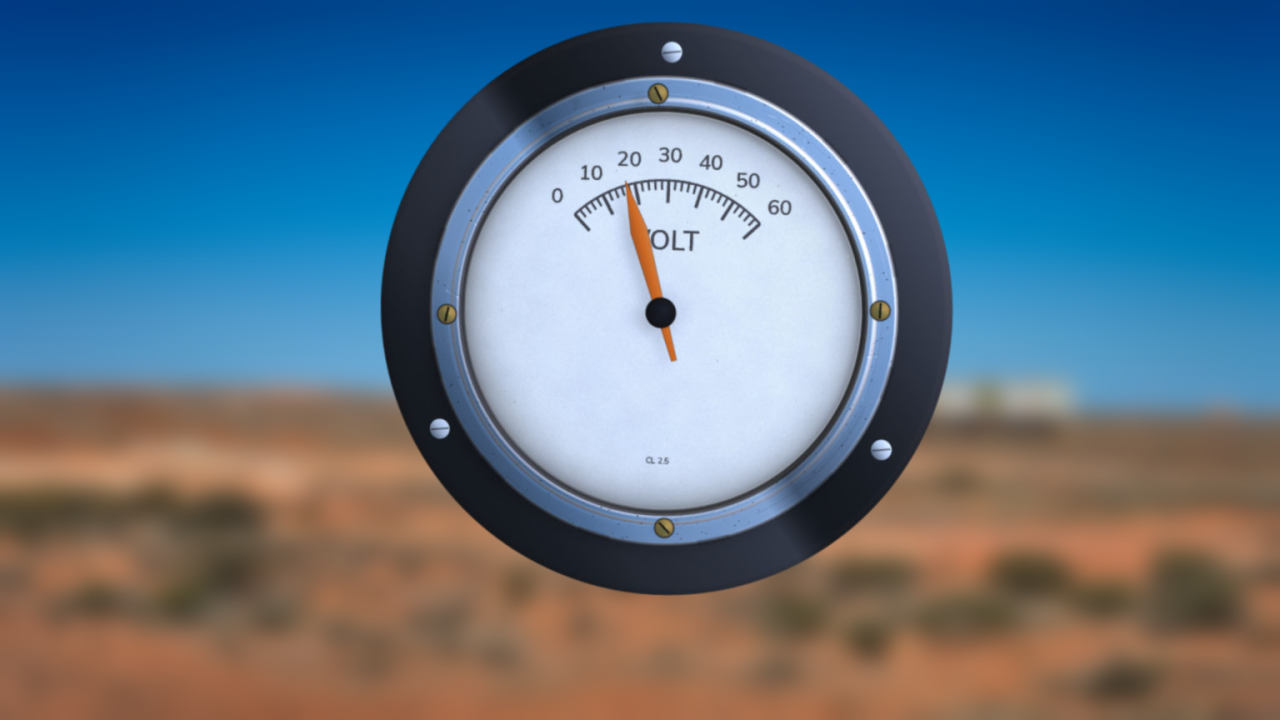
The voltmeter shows 18 (V)
